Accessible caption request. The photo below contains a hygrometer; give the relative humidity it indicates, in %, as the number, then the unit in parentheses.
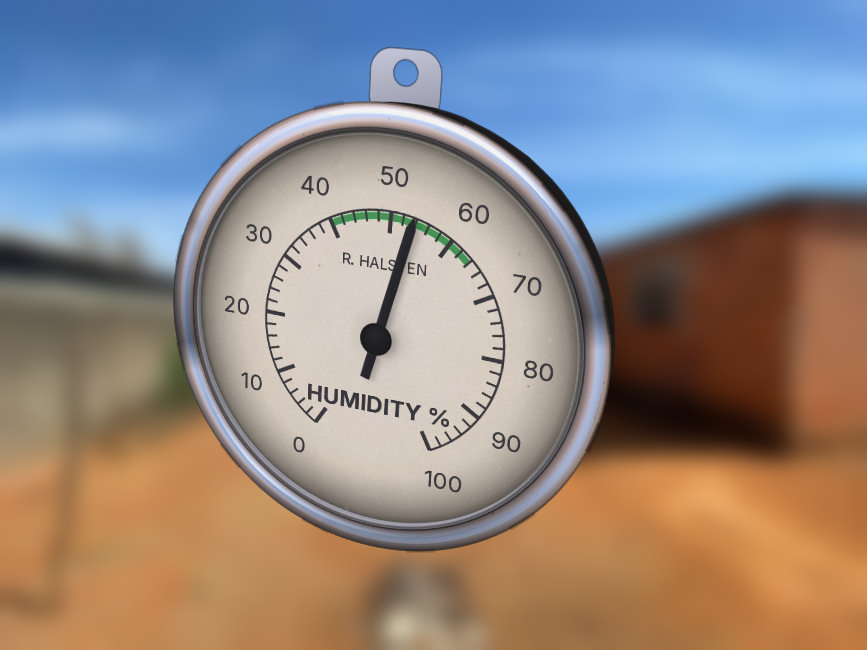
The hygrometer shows 54 (%)
